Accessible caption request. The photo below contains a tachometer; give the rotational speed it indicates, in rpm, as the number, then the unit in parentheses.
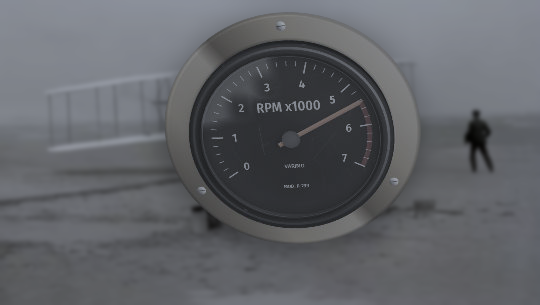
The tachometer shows 5400 (rpm)
